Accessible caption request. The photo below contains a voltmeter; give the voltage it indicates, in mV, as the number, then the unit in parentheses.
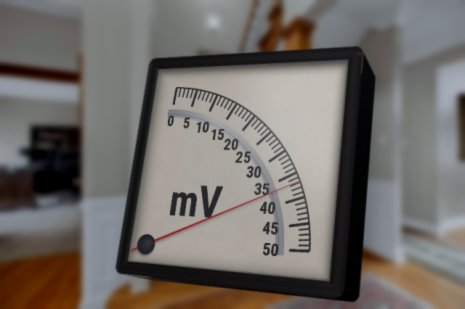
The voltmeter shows 37 (mV)
